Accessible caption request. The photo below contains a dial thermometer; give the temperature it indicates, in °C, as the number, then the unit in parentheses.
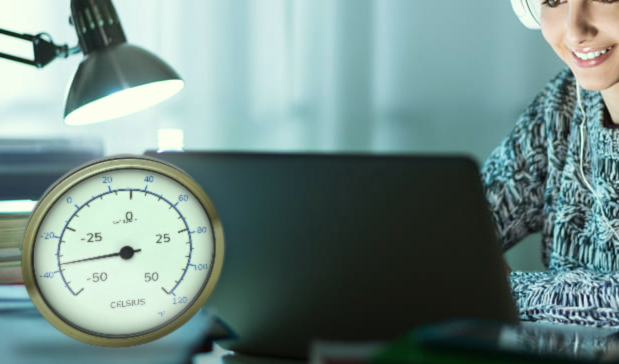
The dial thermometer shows -37.5 (°C)
